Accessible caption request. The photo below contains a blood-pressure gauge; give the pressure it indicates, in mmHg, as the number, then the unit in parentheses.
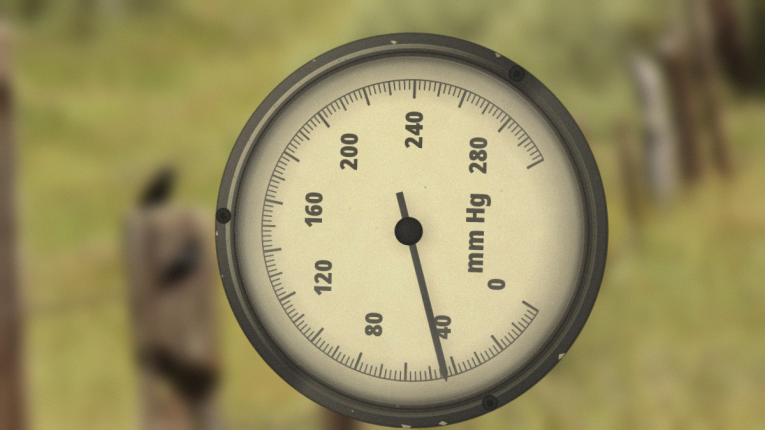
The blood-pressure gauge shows 44 (mmHg)
